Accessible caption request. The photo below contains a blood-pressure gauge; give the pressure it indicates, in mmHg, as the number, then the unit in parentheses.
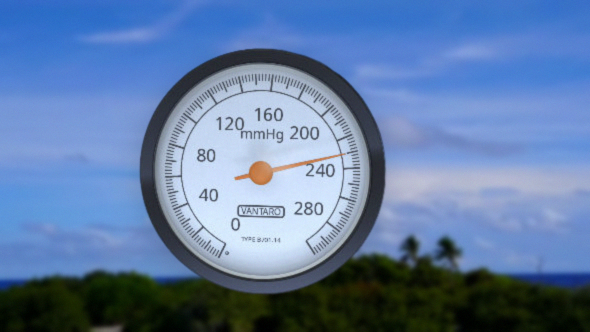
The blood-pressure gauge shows 230 (mmHg)
